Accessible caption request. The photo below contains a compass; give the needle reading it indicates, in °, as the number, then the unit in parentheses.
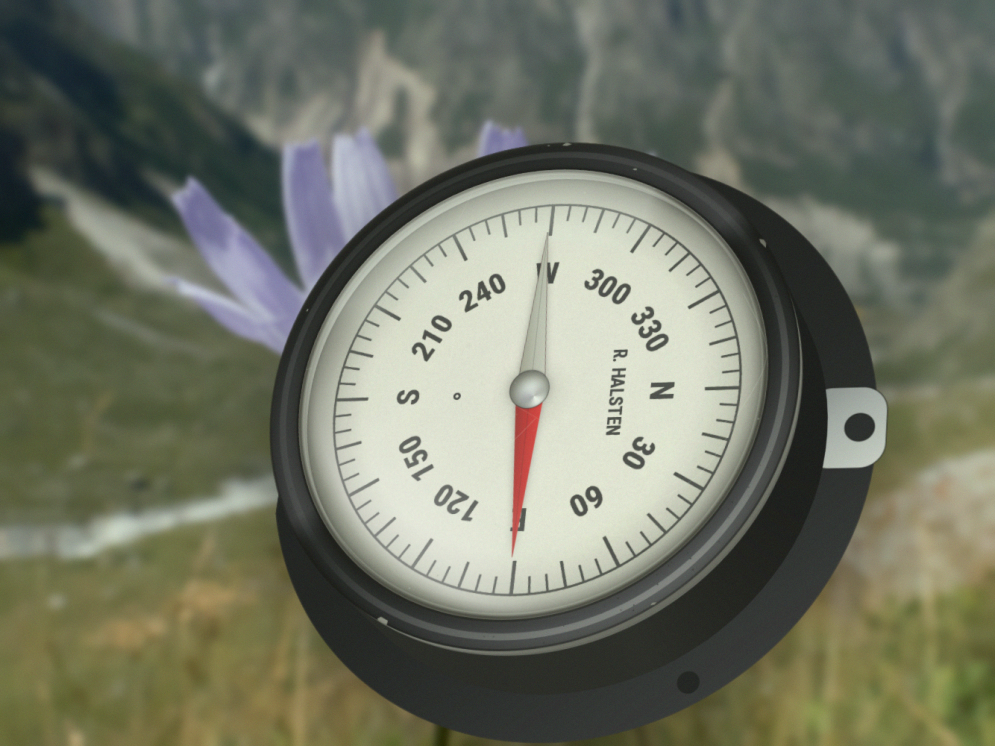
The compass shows 90 (°)
